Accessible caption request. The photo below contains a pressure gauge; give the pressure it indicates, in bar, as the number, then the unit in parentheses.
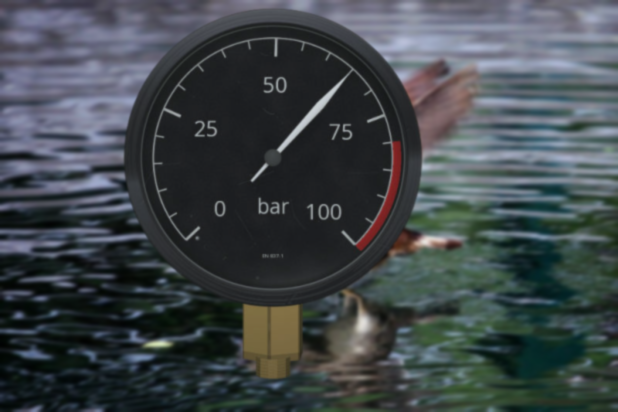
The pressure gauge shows 65 (bar)
